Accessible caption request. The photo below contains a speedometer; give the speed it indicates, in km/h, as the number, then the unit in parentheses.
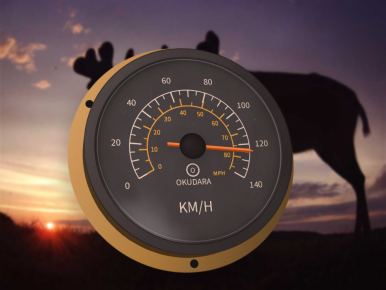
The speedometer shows 125 (km/h)
